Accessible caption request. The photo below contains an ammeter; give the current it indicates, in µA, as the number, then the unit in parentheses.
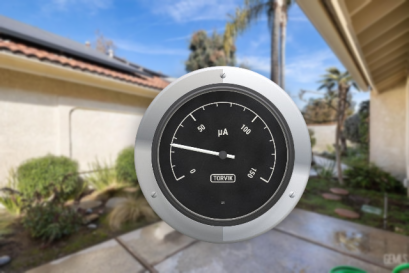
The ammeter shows 25 (µA)
